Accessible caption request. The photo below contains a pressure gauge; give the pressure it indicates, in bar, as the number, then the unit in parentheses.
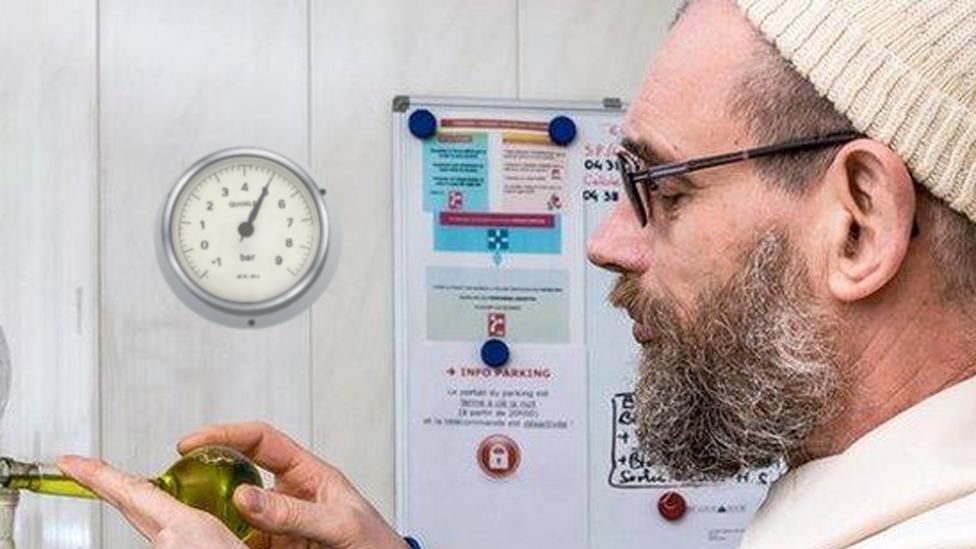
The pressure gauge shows 5 (bar)
